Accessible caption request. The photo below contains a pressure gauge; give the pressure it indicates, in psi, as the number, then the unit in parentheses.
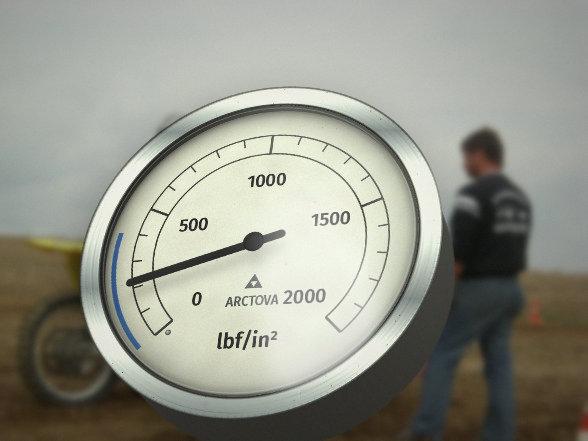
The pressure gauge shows 200 (psi)
